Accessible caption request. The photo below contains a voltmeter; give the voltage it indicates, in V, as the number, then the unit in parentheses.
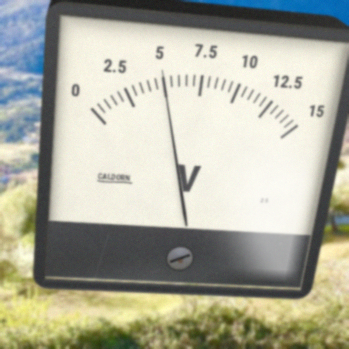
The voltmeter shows 5 (V)
